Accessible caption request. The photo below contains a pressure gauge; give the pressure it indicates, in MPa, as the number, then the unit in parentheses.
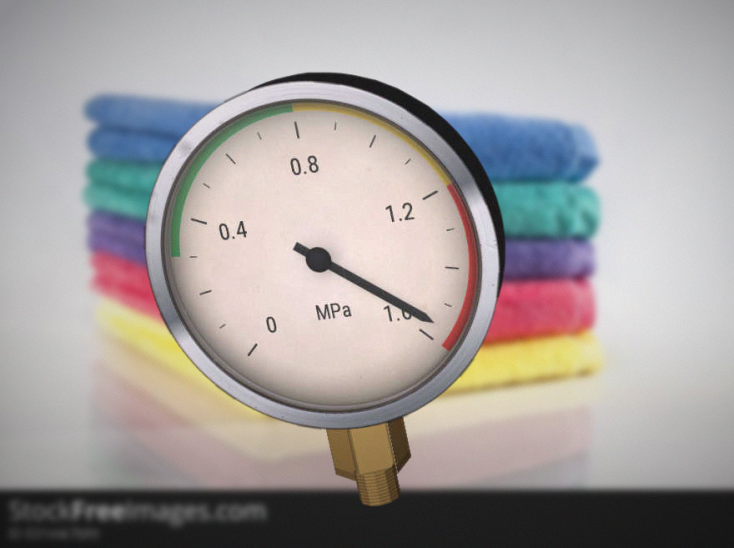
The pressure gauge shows 1.55 (MPa)
